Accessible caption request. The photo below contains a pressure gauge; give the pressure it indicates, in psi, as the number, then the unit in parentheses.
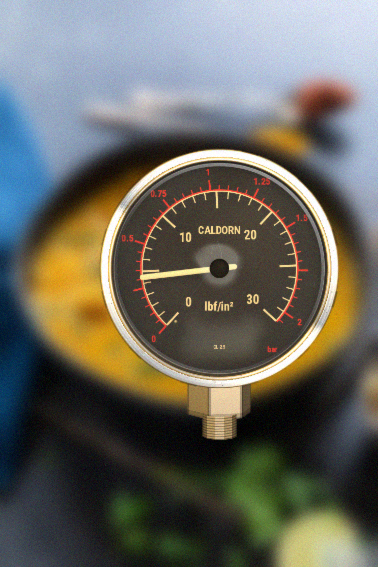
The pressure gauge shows 4.5 (psi)
